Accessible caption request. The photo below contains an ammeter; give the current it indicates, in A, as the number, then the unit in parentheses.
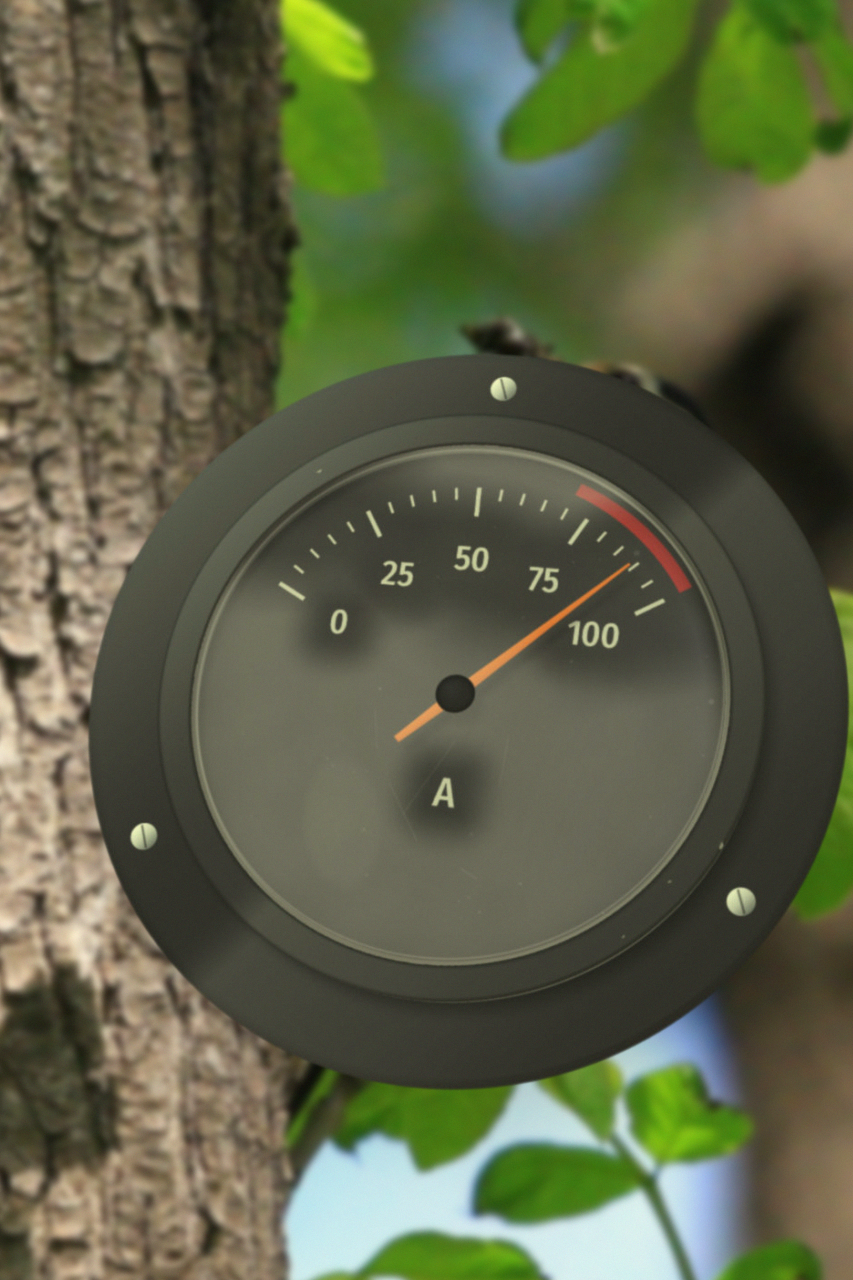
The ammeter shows 90 (A)
